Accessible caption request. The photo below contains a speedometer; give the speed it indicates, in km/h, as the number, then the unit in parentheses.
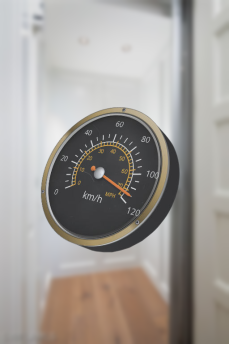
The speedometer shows 115 (km/h)
